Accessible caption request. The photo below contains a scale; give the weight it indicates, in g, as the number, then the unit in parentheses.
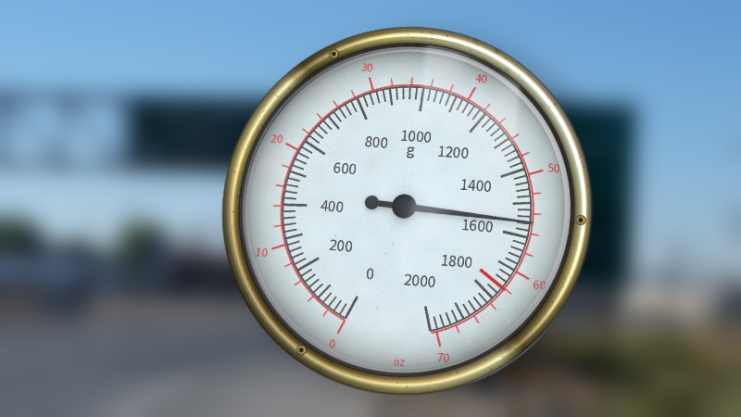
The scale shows 1560 (g)
